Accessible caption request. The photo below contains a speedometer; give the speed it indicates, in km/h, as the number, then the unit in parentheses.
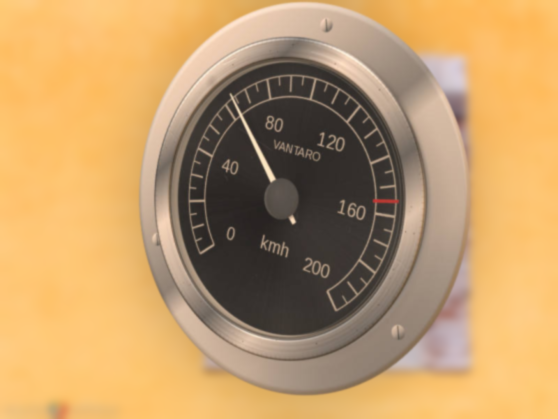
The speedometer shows 65 (km/h)
